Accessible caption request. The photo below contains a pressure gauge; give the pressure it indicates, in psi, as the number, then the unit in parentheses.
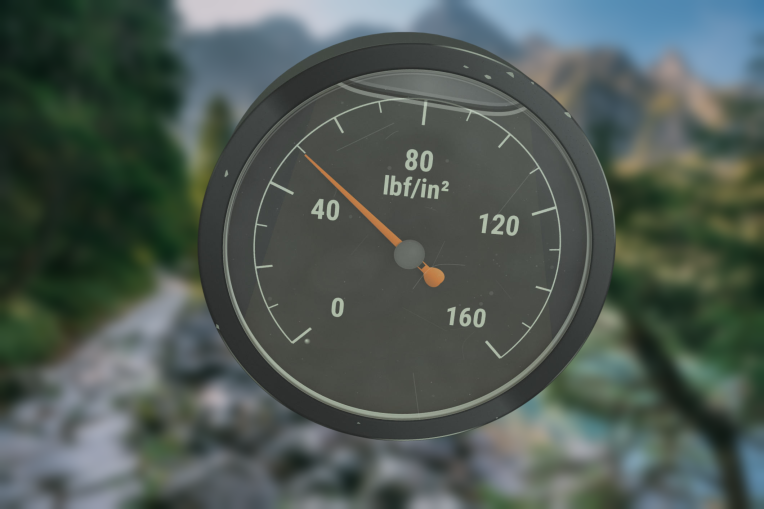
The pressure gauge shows 50 (psi)
